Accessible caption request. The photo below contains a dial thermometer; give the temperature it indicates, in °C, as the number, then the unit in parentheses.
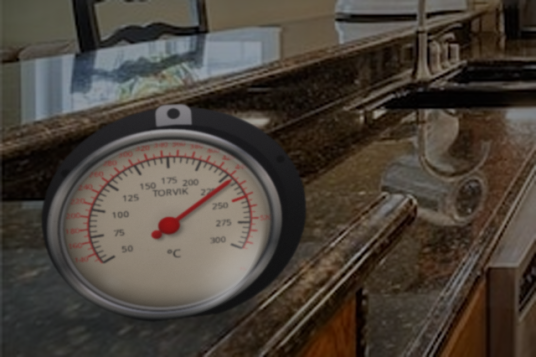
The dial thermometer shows 230 (°C)
